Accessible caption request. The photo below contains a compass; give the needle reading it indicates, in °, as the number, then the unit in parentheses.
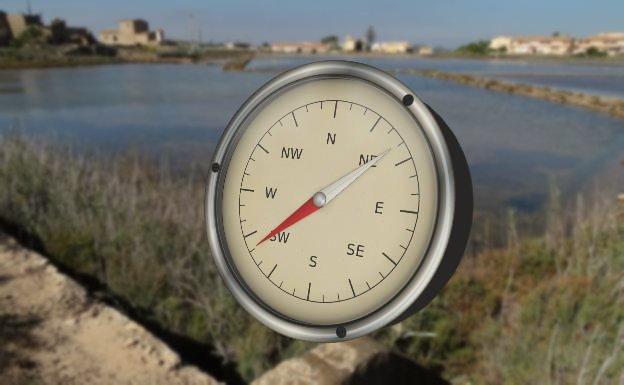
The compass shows 230 (°)
